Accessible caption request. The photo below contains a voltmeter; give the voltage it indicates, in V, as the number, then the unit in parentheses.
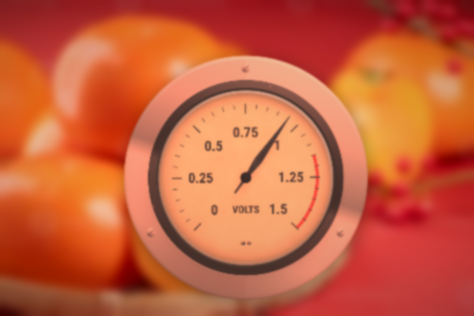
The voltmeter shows 0.95 (V)
